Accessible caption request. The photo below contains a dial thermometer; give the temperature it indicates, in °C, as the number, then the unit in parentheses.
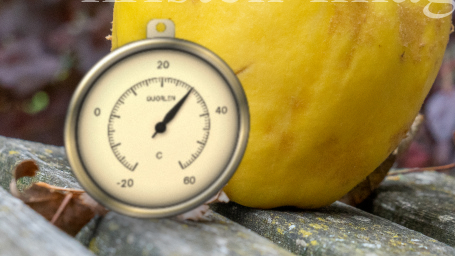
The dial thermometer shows 30 (°C)
